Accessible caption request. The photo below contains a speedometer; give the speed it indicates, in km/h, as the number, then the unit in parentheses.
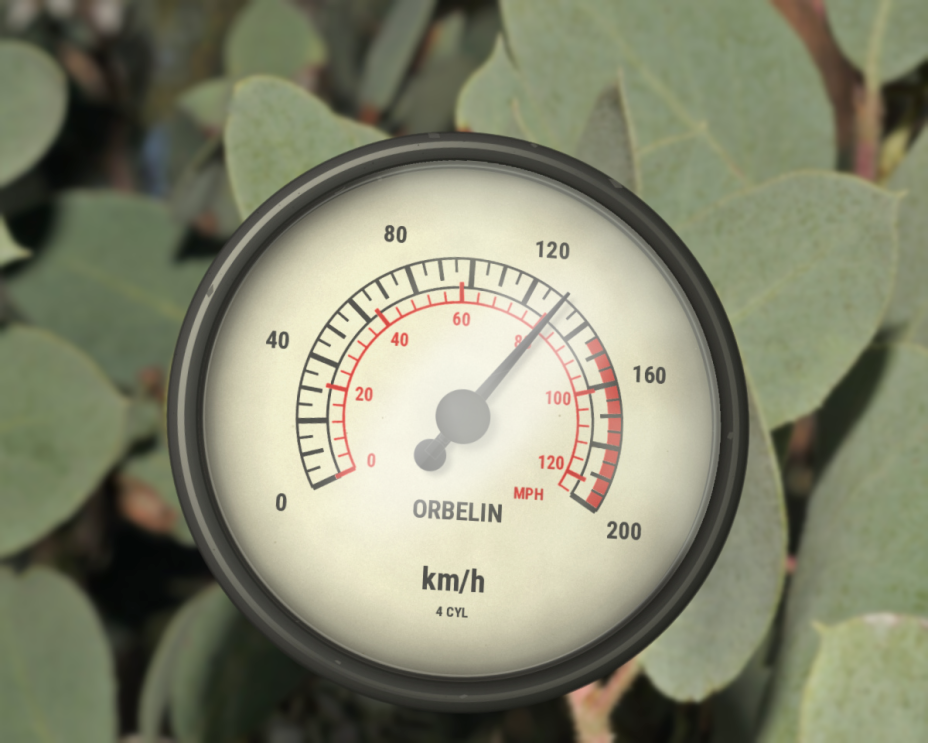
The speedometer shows 130 (km/h)
